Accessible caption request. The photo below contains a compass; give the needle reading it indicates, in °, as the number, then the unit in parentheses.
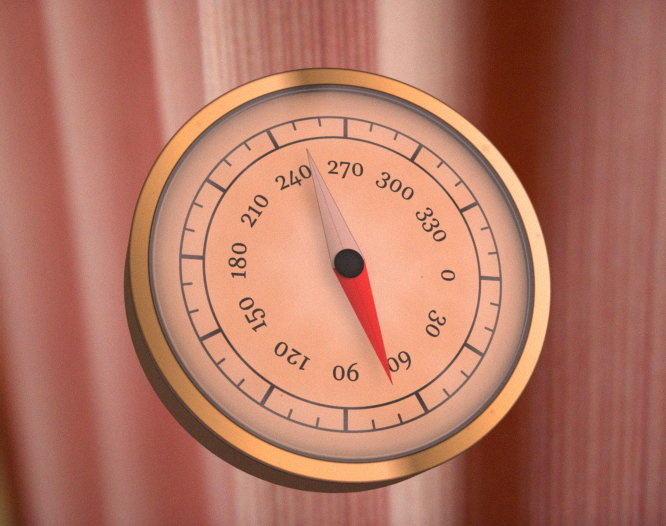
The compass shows 70 (°)
